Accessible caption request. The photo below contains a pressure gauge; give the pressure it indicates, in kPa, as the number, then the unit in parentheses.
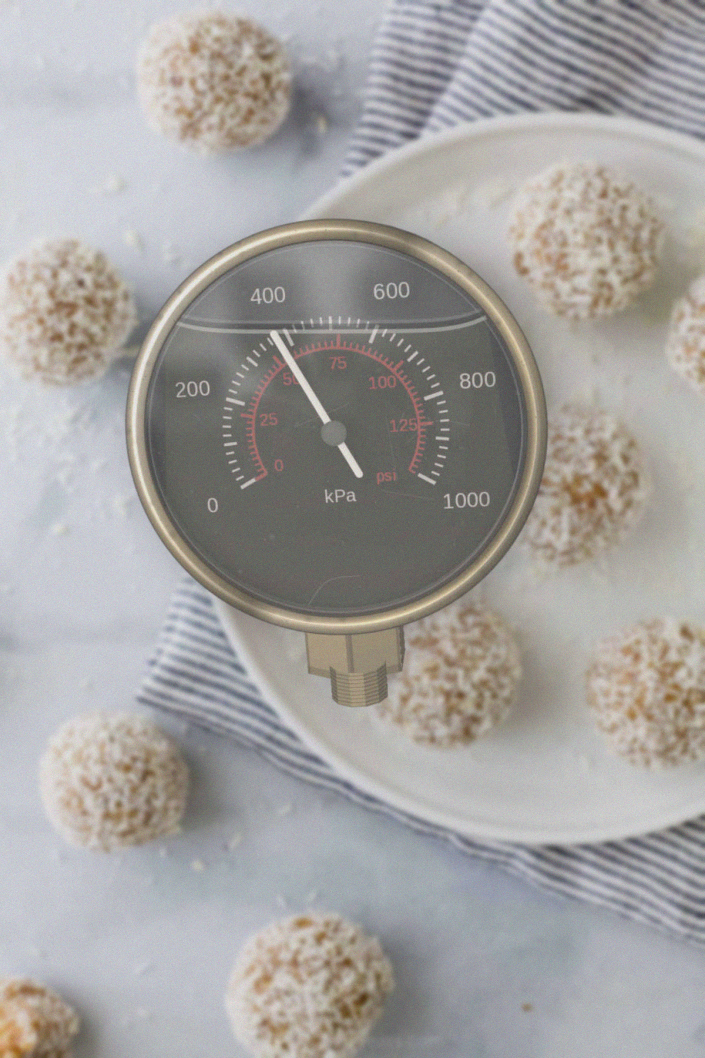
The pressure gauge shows 380 (kPa)
